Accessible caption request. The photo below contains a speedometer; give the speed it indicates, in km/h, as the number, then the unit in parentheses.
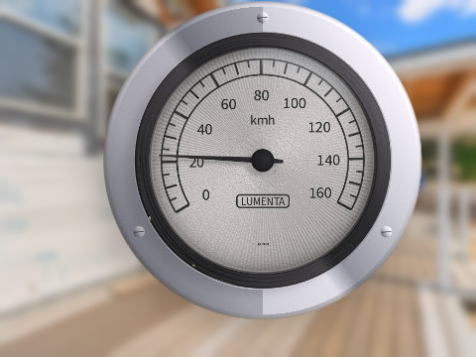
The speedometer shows 22.5 (km/h)
